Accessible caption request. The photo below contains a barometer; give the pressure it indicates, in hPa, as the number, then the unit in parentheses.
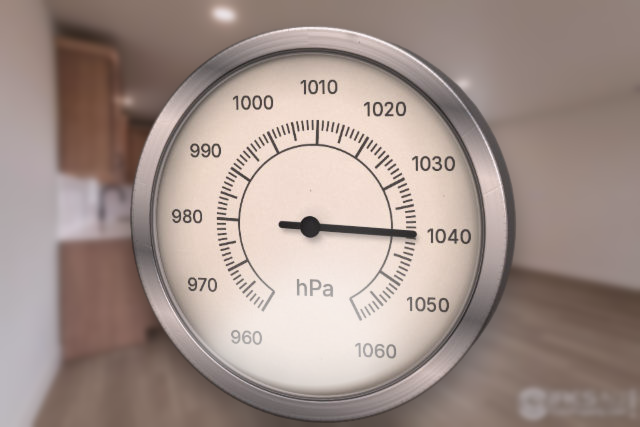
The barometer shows 1040 (hPa)
